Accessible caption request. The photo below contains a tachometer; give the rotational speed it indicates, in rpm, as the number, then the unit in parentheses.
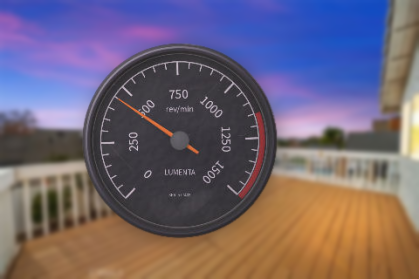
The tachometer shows 450 (rpm)
